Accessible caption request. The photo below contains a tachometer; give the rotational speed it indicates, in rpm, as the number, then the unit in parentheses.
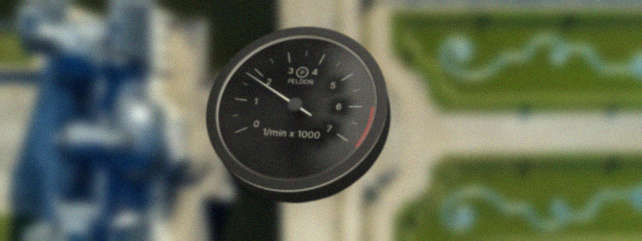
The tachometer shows 1750 (rpm)
